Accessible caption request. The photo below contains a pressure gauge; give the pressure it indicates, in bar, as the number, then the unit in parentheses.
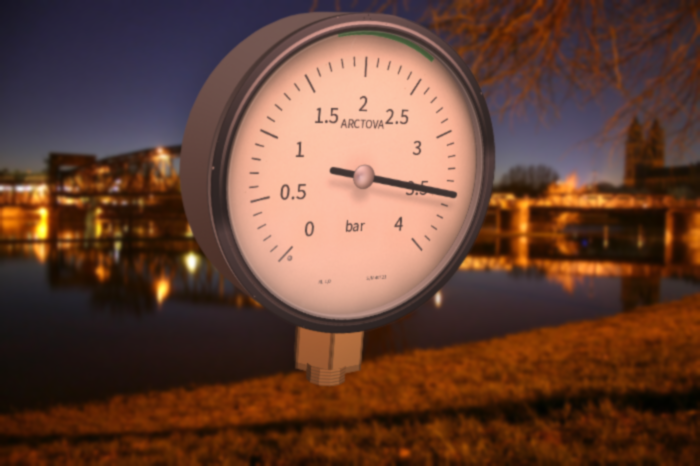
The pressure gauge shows 3.5 (bar)
